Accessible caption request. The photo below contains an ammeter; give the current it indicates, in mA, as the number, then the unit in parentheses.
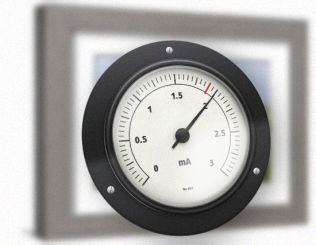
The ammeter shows 2 (mA)
